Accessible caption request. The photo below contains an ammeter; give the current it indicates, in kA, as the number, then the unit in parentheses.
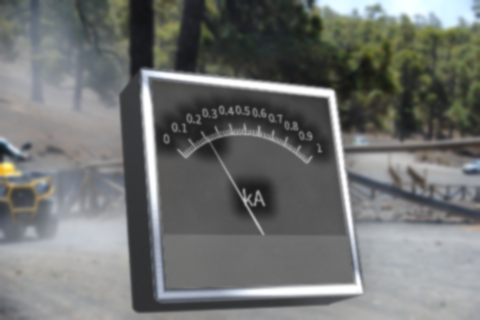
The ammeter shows 0.2 (kA)
